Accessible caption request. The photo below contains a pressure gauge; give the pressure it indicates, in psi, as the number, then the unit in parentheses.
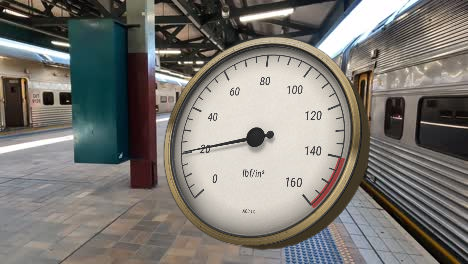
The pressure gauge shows 20 (psi)
